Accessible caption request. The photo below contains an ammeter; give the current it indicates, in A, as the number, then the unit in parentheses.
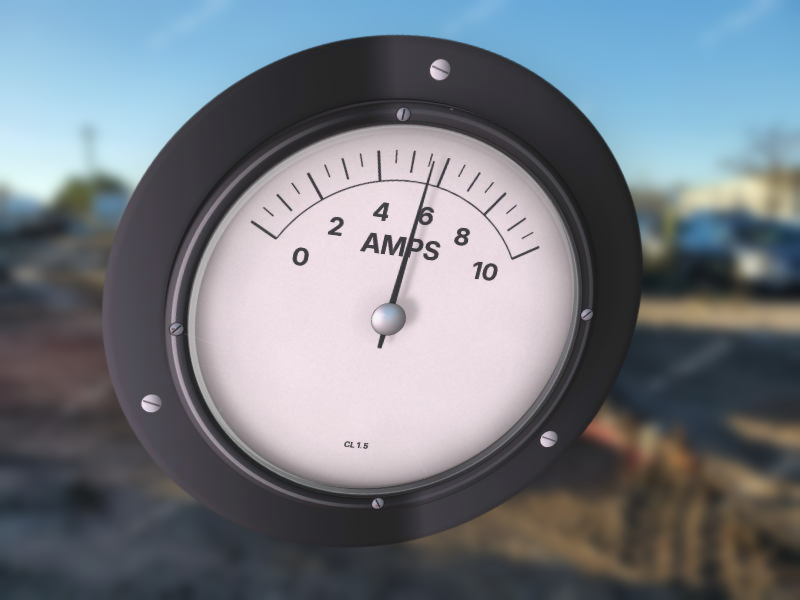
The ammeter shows 5.5 (A)
